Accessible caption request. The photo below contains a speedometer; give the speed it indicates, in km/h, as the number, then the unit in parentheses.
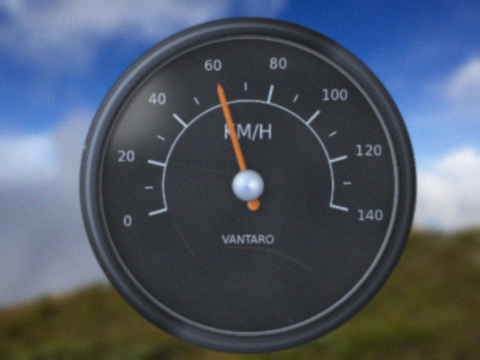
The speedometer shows 60 (km/h)
